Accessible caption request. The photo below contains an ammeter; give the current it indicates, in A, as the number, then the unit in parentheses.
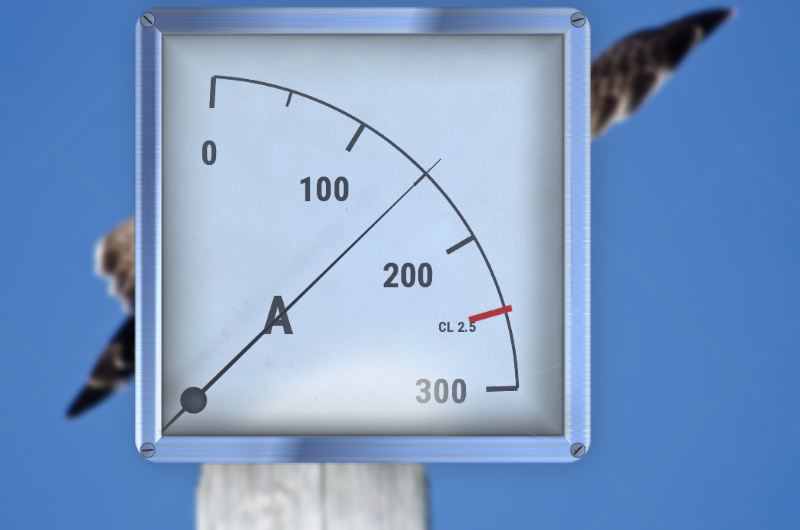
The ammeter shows 150 (A)
